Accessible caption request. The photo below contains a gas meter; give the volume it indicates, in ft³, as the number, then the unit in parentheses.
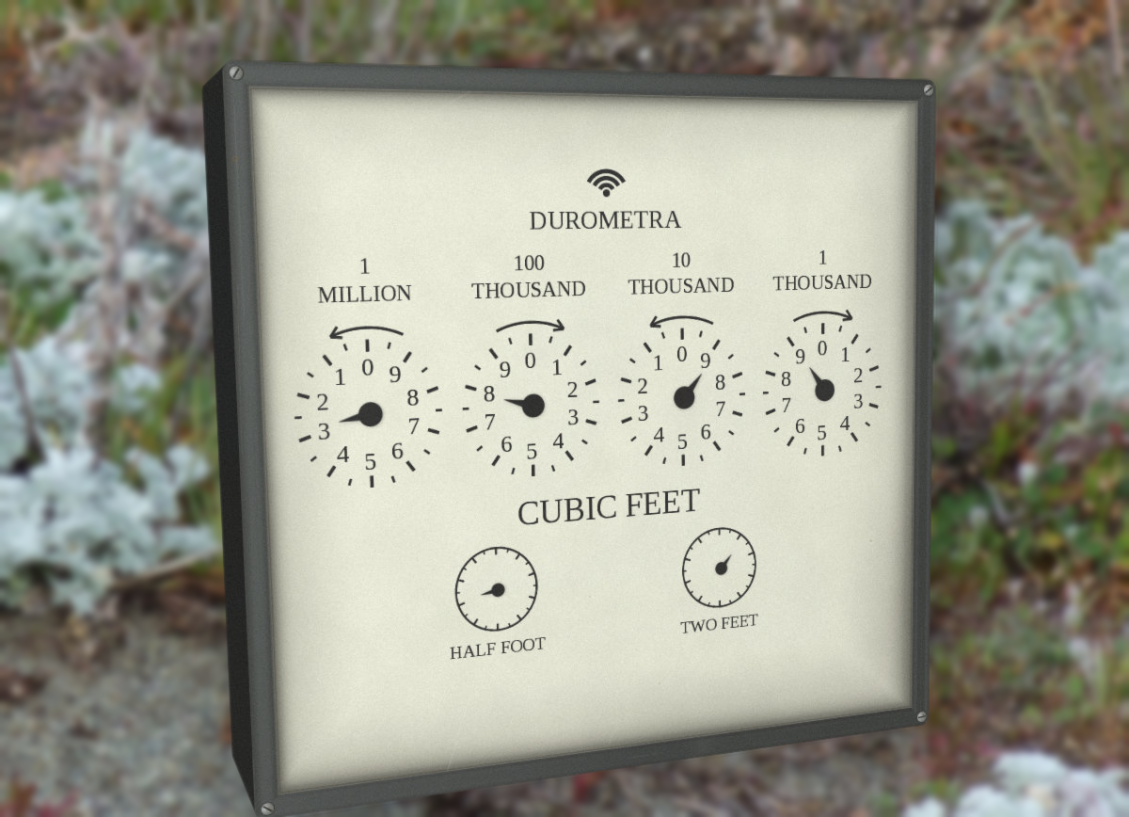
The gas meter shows 278900 (ft³)
